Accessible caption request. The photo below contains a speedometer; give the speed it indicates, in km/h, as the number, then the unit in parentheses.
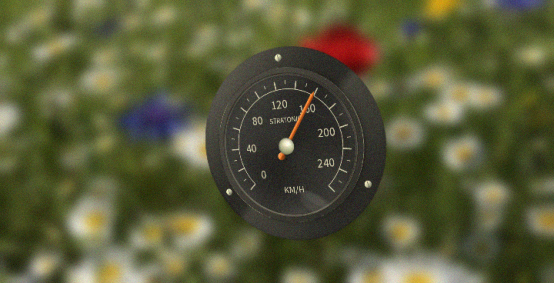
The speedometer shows 160 (km/h)
